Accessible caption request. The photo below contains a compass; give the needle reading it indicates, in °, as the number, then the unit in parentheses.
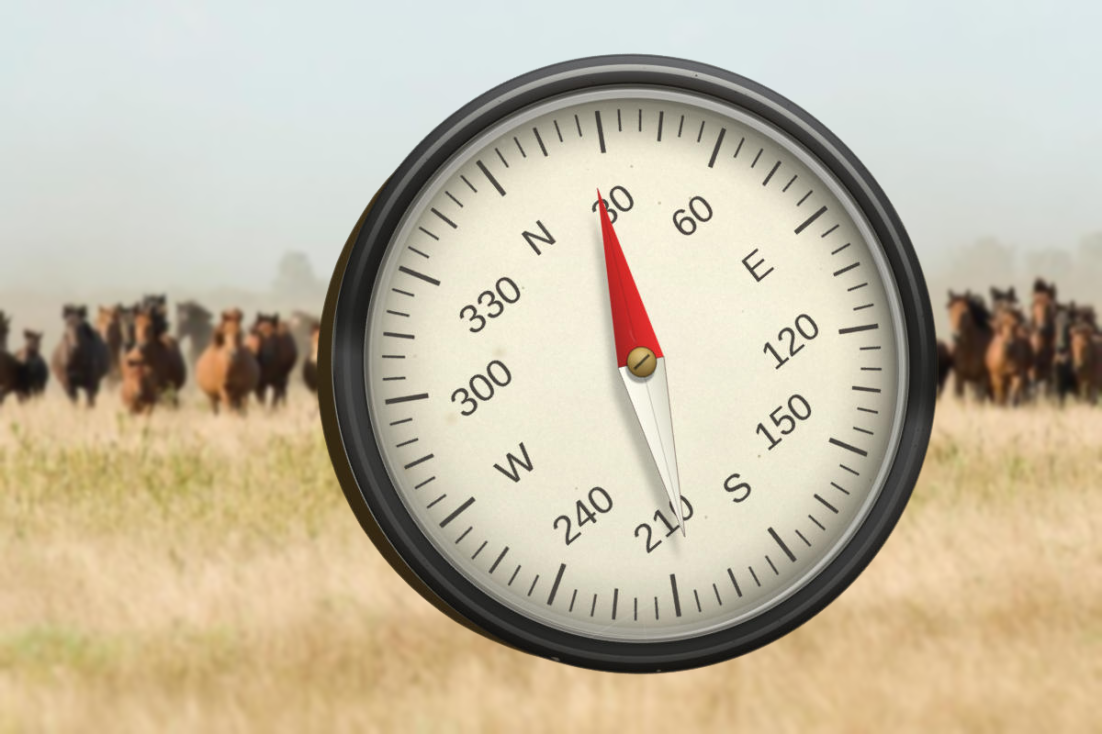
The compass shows 25 (°)
